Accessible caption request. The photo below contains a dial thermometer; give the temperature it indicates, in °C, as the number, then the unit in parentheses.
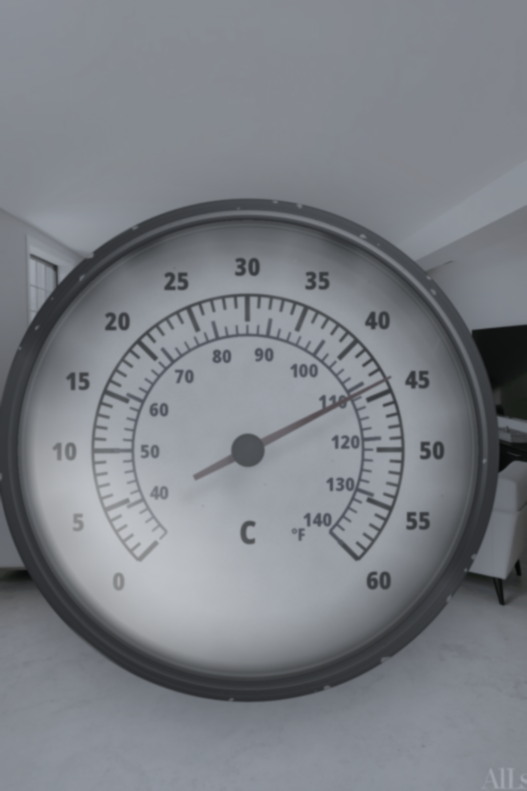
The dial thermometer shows 44 (°C)
